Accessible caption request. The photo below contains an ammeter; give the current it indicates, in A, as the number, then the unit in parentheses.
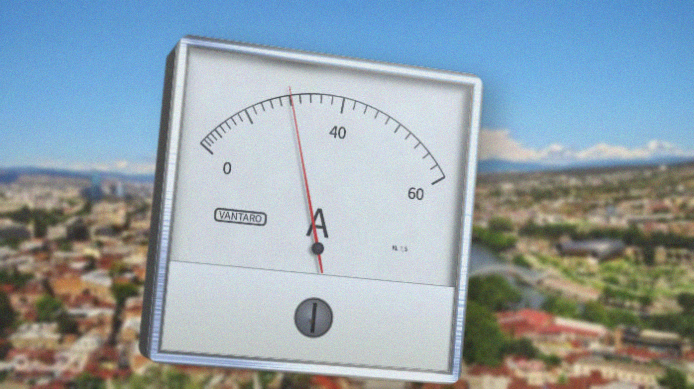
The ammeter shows 30 (A)
